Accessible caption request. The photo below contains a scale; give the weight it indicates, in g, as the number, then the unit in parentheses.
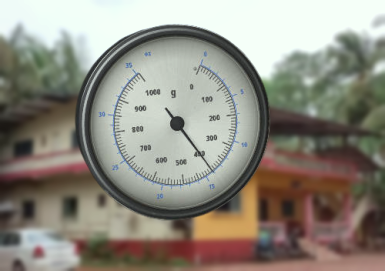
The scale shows 400 (g)
